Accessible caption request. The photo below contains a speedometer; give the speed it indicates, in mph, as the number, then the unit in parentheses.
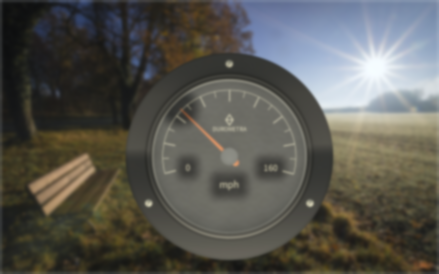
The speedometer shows 45 (mph)
